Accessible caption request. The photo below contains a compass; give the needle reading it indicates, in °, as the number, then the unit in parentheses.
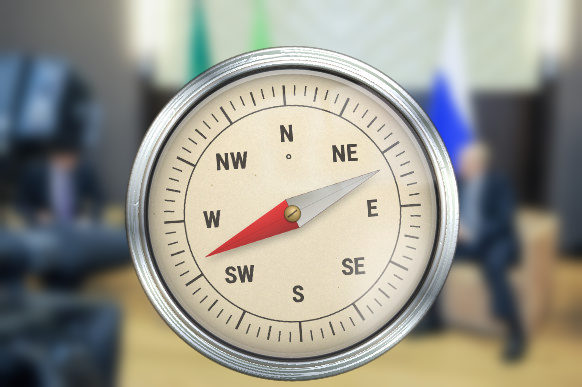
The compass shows 247.5 (°)
